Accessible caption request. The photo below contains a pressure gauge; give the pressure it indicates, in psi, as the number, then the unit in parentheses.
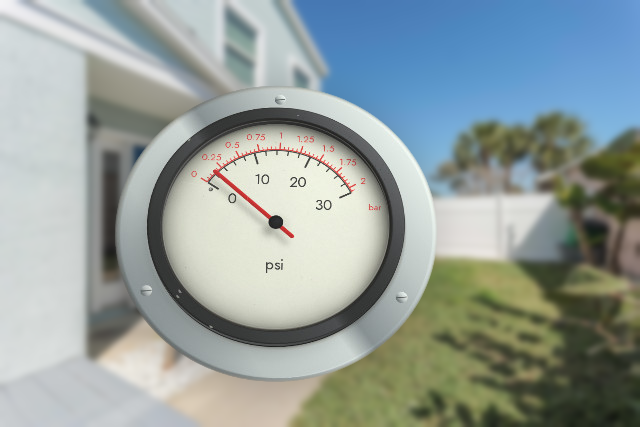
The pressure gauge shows 2 (psi)
